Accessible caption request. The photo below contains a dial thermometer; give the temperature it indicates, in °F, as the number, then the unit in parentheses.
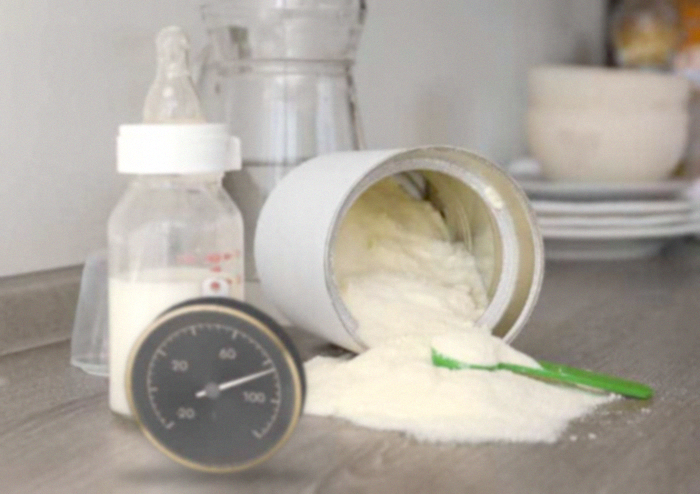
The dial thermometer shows 84 (°F)
